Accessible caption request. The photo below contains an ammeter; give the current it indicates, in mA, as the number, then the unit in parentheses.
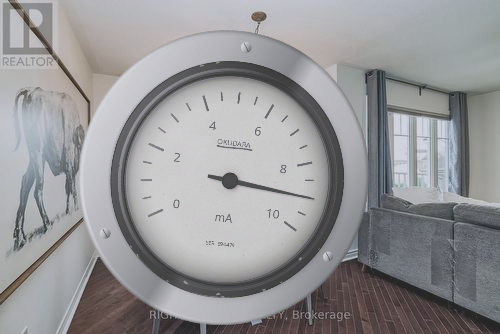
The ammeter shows 9 (mA)
